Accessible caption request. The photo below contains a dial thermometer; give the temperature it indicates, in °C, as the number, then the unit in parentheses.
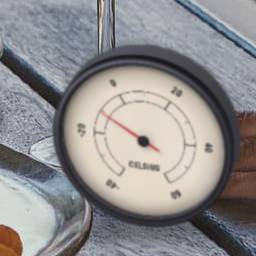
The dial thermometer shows -10 (°C)
